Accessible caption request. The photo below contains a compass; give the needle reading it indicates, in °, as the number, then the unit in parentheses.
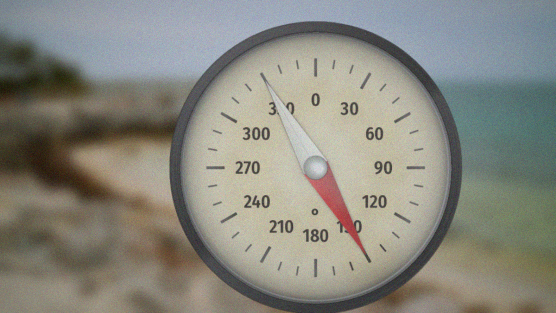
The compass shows 150 (°)
